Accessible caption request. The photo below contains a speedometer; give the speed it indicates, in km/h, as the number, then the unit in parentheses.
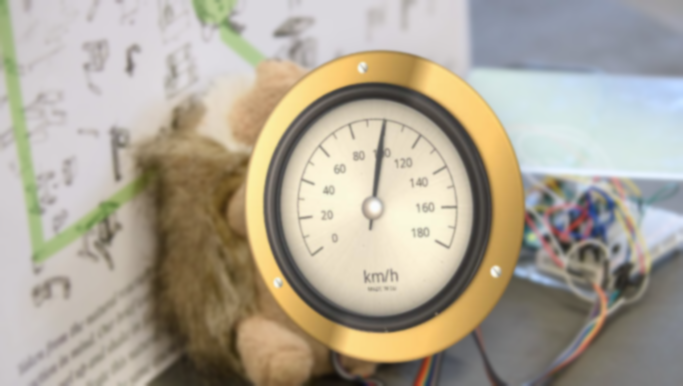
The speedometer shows 100 (km/h)
